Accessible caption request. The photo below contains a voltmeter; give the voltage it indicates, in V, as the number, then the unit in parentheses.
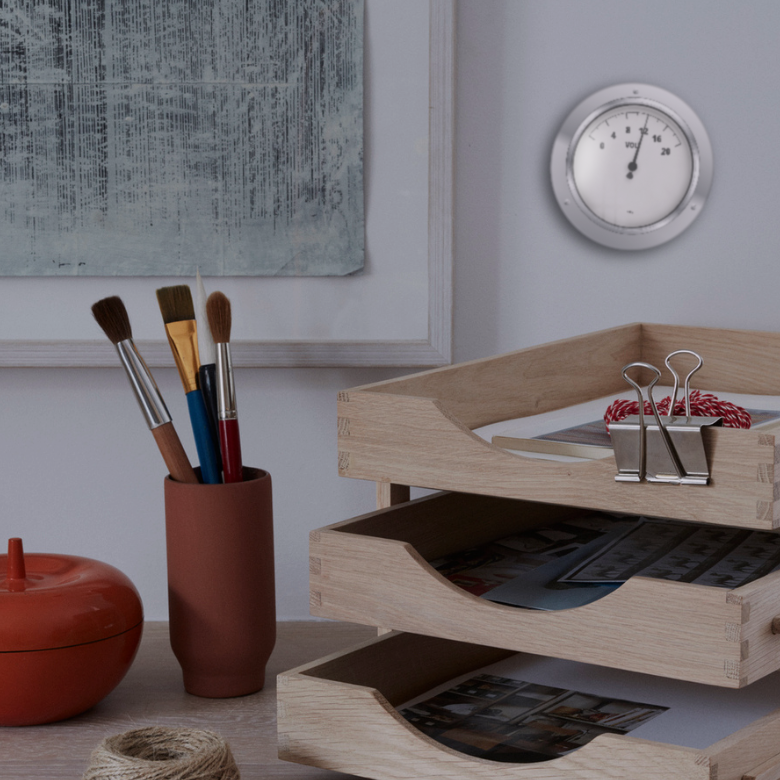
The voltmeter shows 12 (V)
